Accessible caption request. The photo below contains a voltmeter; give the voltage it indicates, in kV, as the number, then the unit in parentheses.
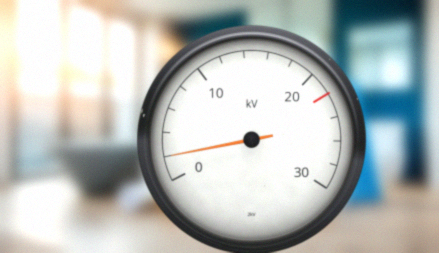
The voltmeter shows 2 (kV)
